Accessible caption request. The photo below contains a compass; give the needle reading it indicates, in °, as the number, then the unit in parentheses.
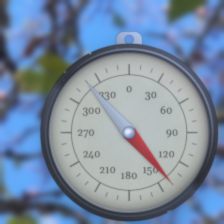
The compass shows 140 (°)
